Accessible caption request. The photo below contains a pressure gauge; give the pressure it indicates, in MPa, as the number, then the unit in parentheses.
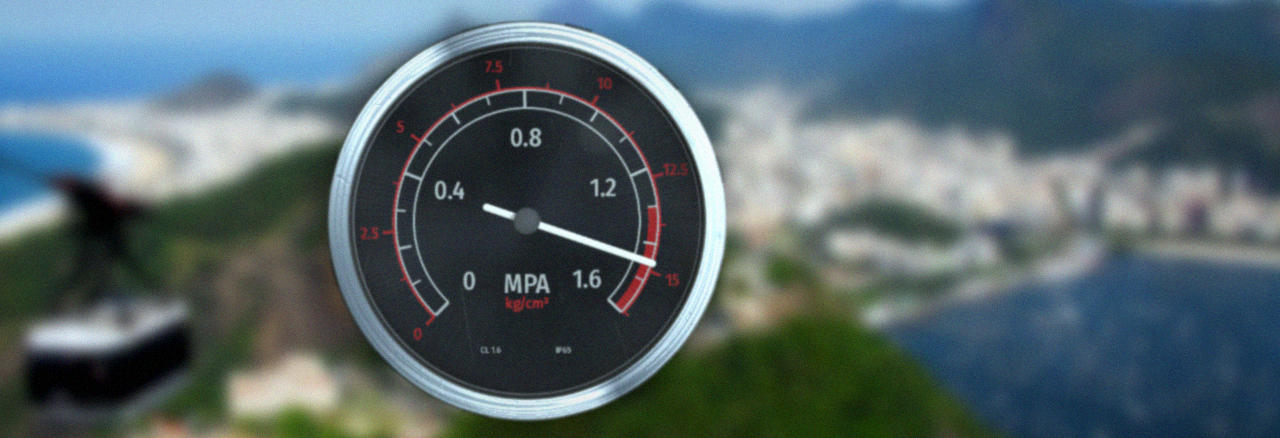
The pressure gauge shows 1.45 (MPa)
